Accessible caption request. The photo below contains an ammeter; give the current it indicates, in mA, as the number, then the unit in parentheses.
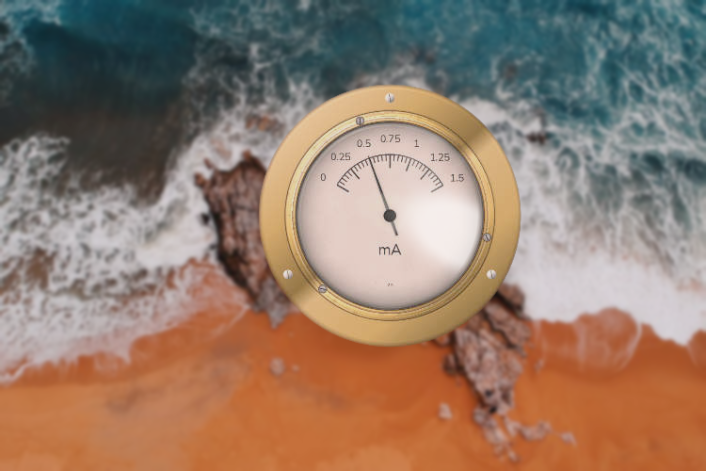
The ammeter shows 0.5 (mA)
